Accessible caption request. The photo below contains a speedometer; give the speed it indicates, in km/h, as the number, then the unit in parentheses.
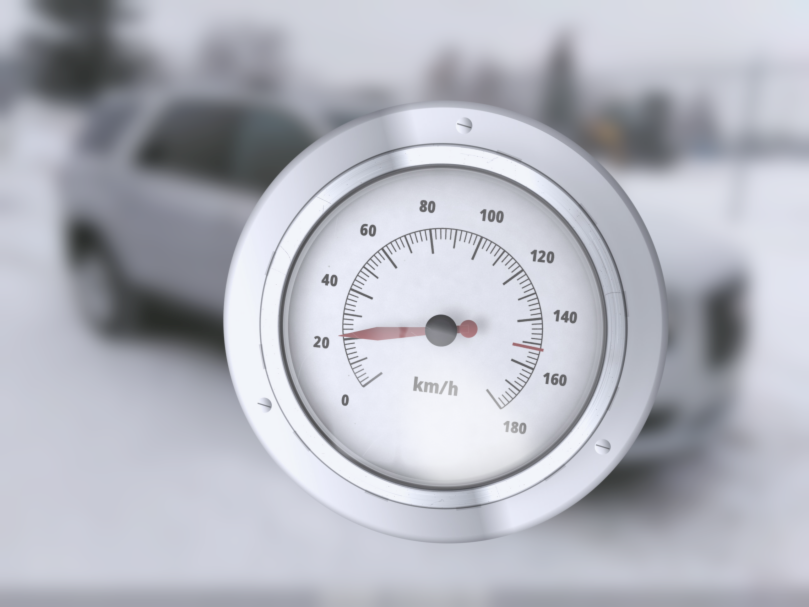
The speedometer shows 22 (km/h)
